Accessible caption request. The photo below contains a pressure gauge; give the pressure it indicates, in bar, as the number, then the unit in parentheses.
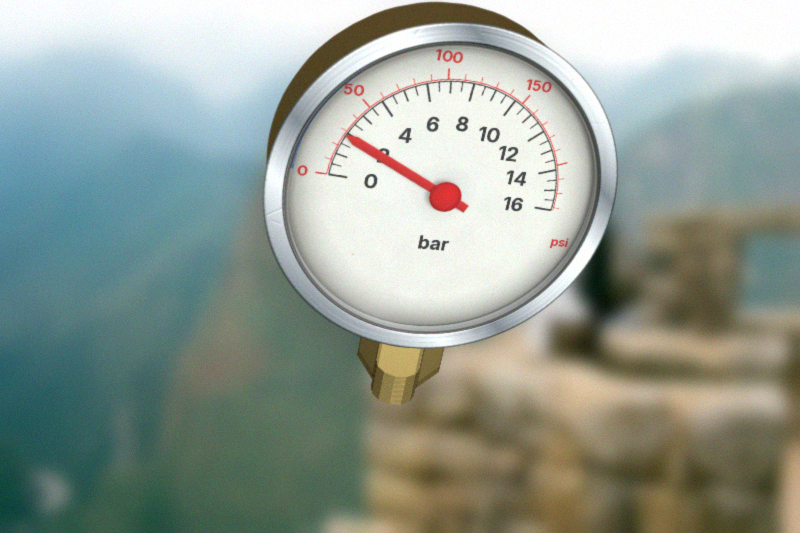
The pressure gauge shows 2 (bar)
